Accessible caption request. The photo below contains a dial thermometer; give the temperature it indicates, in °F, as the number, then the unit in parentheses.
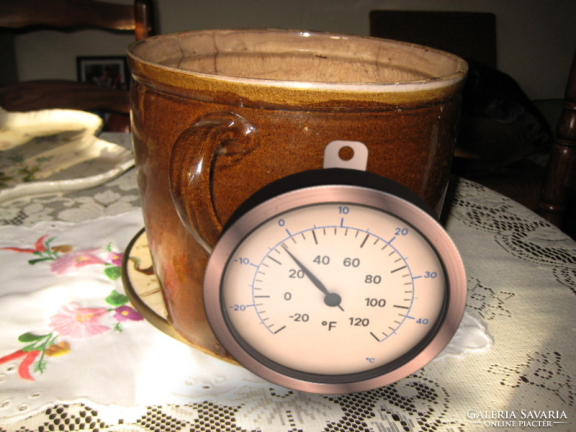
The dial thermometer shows 28 (°F)
